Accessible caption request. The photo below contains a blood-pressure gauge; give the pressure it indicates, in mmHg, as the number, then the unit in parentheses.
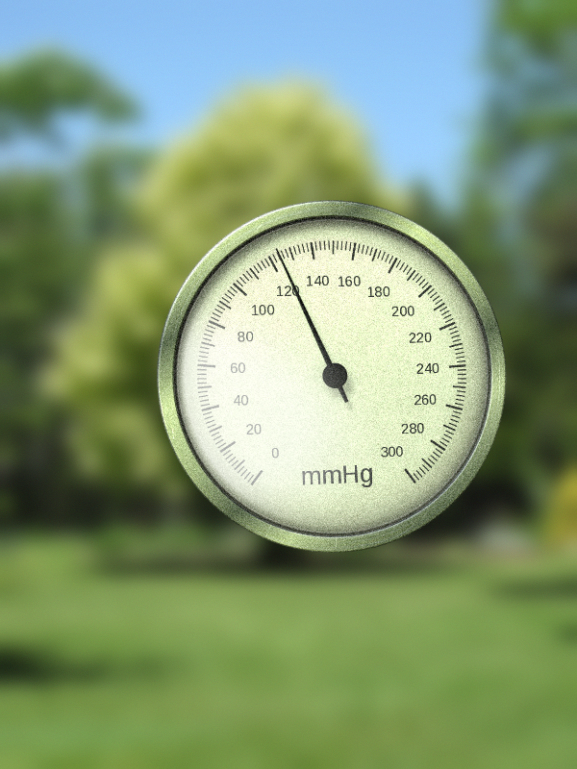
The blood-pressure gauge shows 124 (mmHg)
